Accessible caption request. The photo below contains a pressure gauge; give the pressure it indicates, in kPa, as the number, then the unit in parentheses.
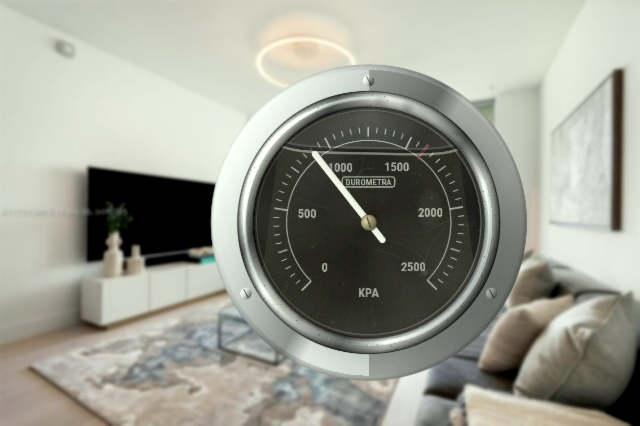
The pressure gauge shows 900 (kPa)
